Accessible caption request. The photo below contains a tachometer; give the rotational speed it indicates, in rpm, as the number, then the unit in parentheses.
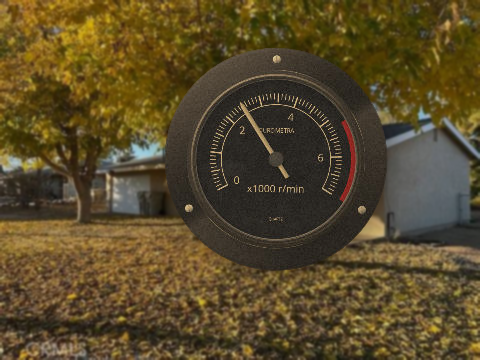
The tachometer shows 2500 (rpm)
